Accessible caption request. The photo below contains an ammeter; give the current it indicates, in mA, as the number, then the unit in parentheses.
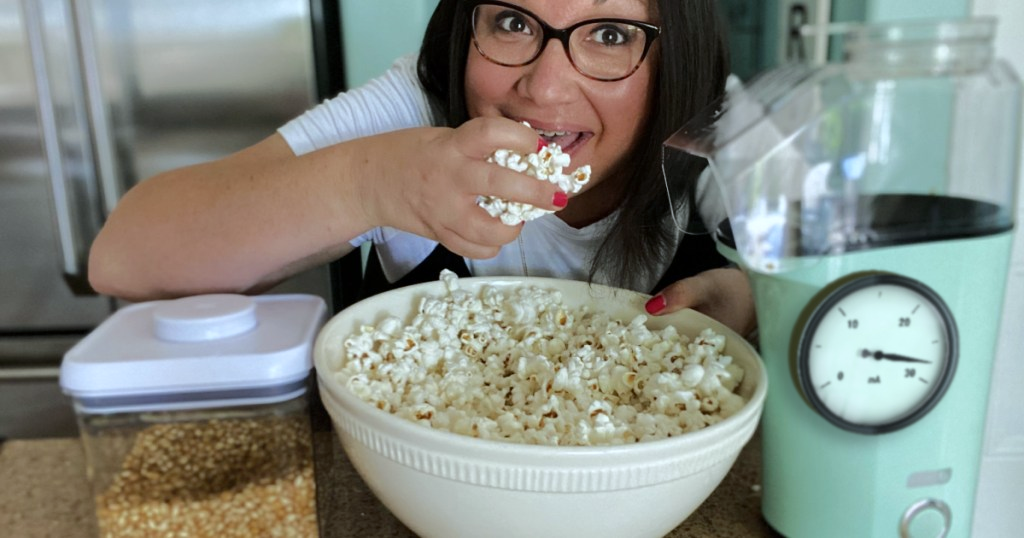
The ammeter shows 27.5 (mA)
